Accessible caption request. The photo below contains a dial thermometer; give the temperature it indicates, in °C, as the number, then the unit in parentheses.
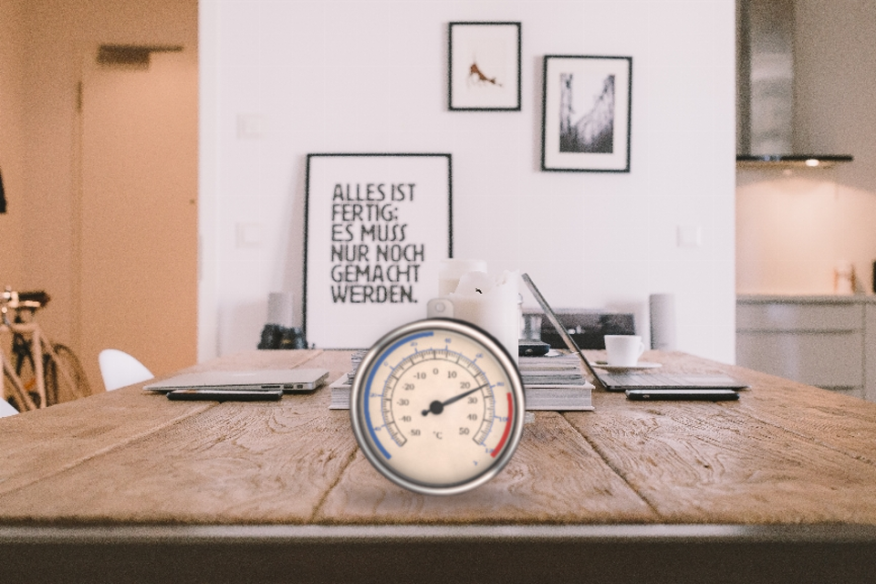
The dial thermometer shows 25 (°C)
